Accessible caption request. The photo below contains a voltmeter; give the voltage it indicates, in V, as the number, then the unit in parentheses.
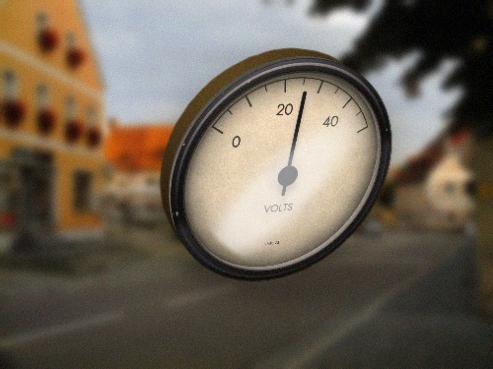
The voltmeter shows 25 (V)
